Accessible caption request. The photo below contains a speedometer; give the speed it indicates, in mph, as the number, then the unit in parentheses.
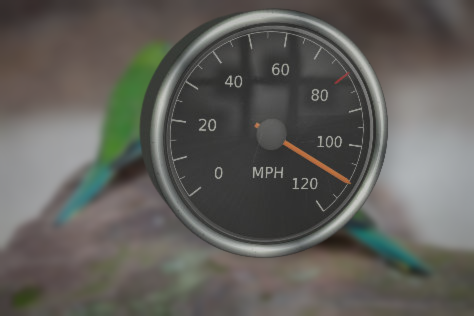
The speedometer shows 110 (mph)
